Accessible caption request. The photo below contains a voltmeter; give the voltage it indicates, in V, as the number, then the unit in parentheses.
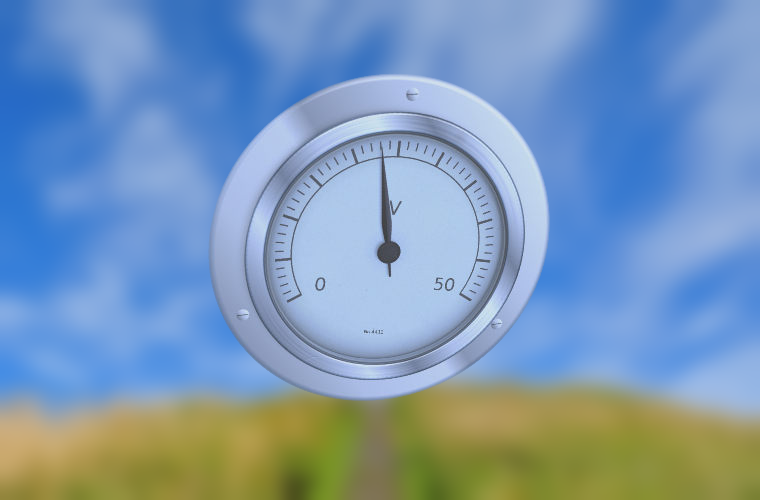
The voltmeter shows 23 (V)
